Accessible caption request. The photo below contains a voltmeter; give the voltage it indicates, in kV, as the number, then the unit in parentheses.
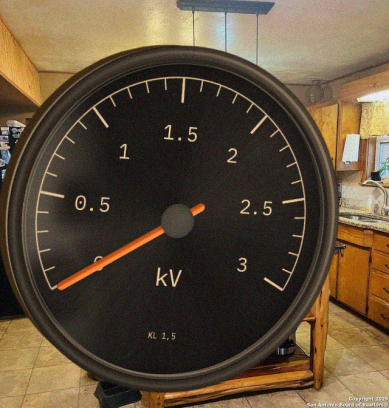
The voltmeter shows 0 (kV)
